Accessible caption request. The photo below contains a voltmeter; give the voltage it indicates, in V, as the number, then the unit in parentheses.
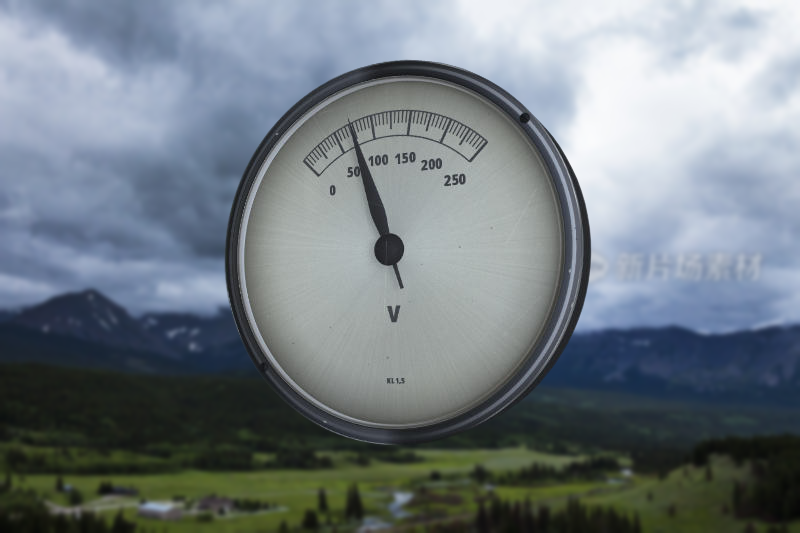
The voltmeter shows 75 (V)
